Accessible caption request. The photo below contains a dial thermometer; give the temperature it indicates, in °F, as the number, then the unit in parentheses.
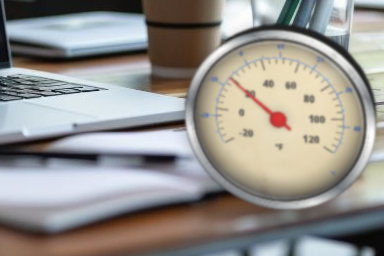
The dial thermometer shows 20 (°F)
